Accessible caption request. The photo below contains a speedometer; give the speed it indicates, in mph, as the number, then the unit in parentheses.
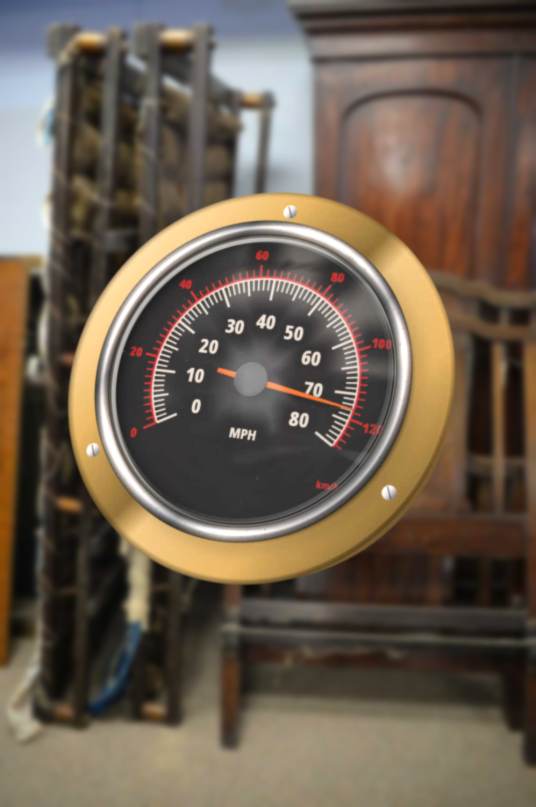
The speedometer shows 73 (mph)
